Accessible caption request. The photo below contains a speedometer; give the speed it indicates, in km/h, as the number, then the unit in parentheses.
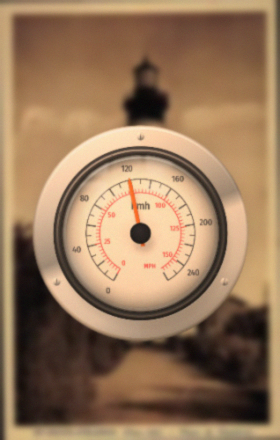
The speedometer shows 120 (km/h)
